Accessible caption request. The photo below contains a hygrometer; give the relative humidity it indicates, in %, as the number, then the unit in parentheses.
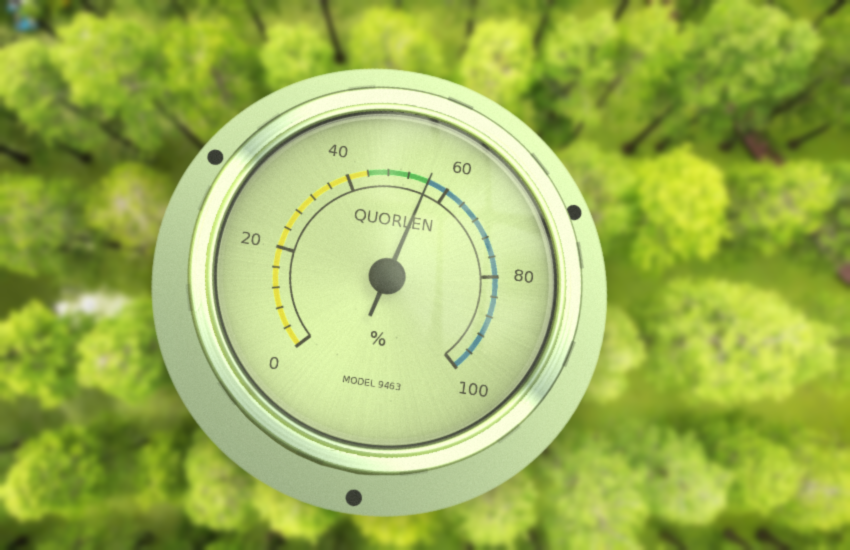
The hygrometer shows 56 (%)
